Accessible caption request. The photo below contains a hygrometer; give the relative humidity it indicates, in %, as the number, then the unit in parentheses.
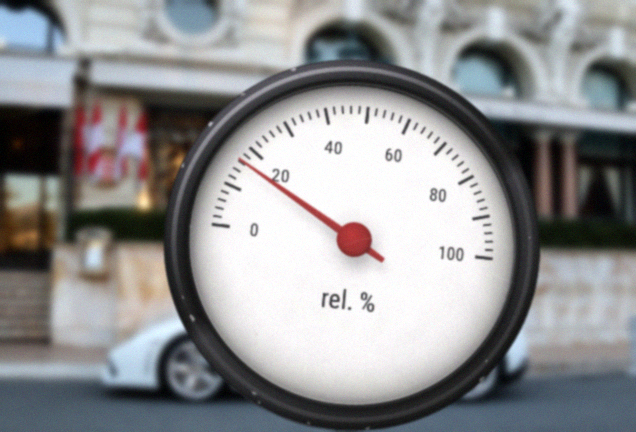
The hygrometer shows 16 (%)
